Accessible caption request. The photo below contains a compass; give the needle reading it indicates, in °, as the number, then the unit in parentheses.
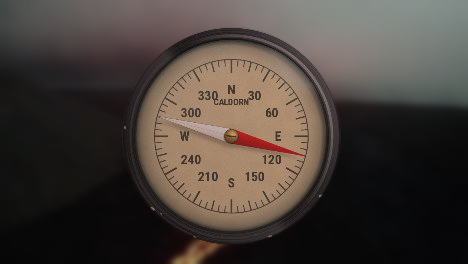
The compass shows 105 (°)
